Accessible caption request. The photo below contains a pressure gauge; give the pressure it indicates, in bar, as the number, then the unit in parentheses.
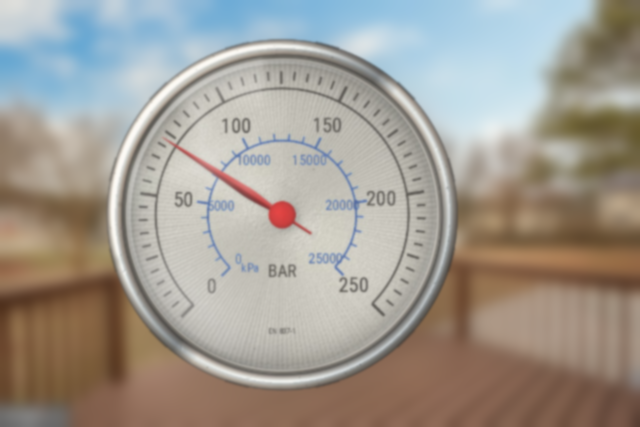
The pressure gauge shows 72.5 (bar)
